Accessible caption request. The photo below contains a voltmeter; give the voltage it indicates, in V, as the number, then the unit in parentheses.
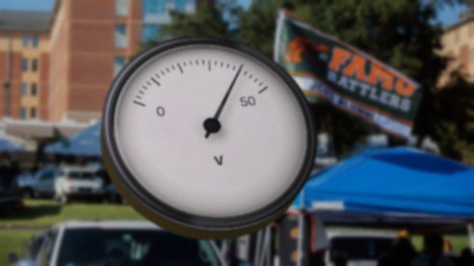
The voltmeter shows 40 (V)
